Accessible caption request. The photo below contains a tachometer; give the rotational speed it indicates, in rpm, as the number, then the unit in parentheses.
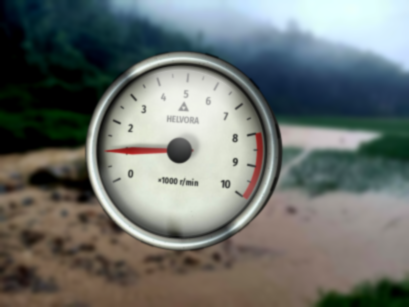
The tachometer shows 1000 (rpm)
